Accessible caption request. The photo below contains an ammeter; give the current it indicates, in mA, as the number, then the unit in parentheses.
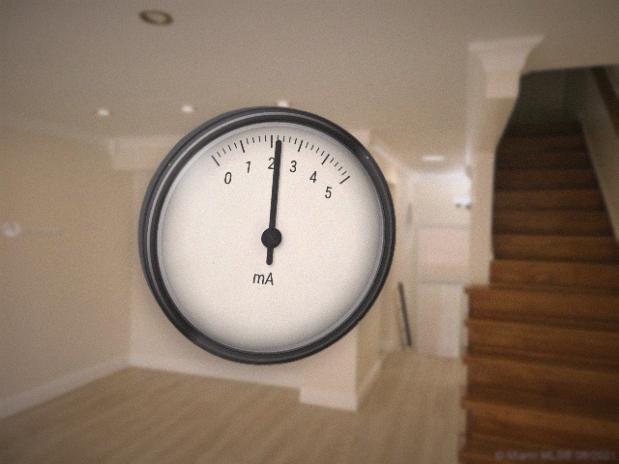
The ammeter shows 2.2 (mA)
